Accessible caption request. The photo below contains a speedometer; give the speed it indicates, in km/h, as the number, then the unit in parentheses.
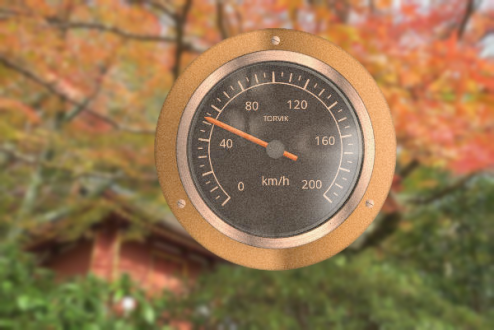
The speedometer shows 52.5 (km/h)
